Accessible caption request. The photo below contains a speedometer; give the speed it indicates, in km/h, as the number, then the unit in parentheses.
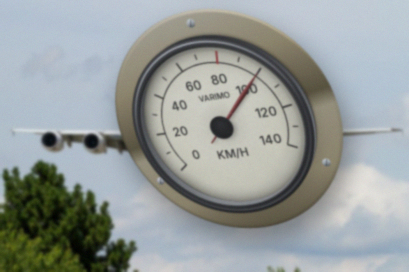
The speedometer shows 100 (km/h)
